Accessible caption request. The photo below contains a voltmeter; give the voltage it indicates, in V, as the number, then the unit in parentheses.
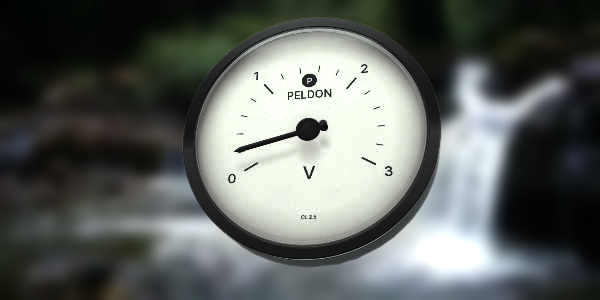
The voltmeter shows 0.2 (V)
